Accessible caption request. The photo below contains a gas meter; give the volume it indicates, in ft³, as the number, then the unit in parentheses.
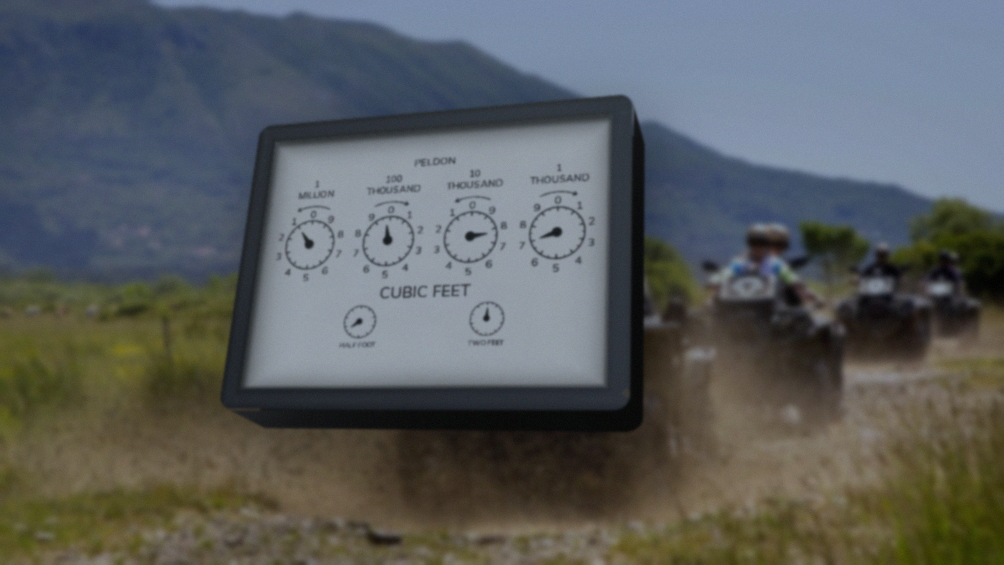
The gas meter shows 97700 (ft³)
